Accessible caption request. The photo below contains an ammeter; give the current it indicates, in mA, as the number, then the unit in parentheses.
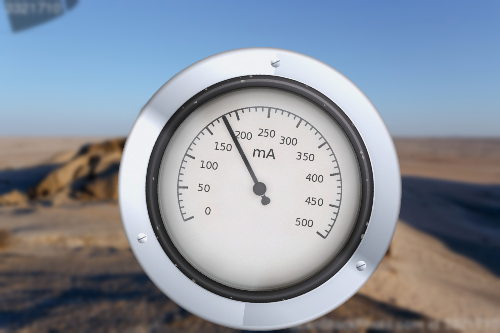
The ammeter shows 180 (mA)
